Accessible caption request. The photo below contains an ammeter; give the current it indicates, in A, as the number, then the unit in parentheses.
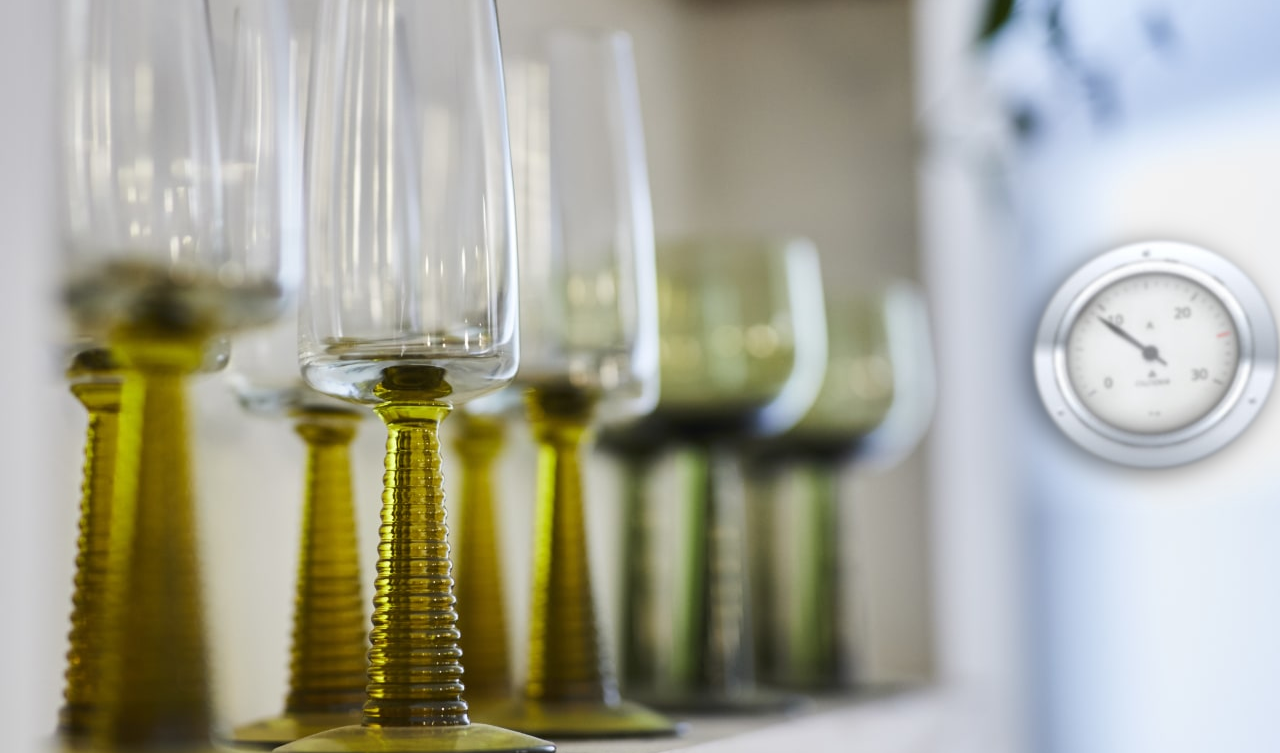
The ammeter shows 9 (A)
